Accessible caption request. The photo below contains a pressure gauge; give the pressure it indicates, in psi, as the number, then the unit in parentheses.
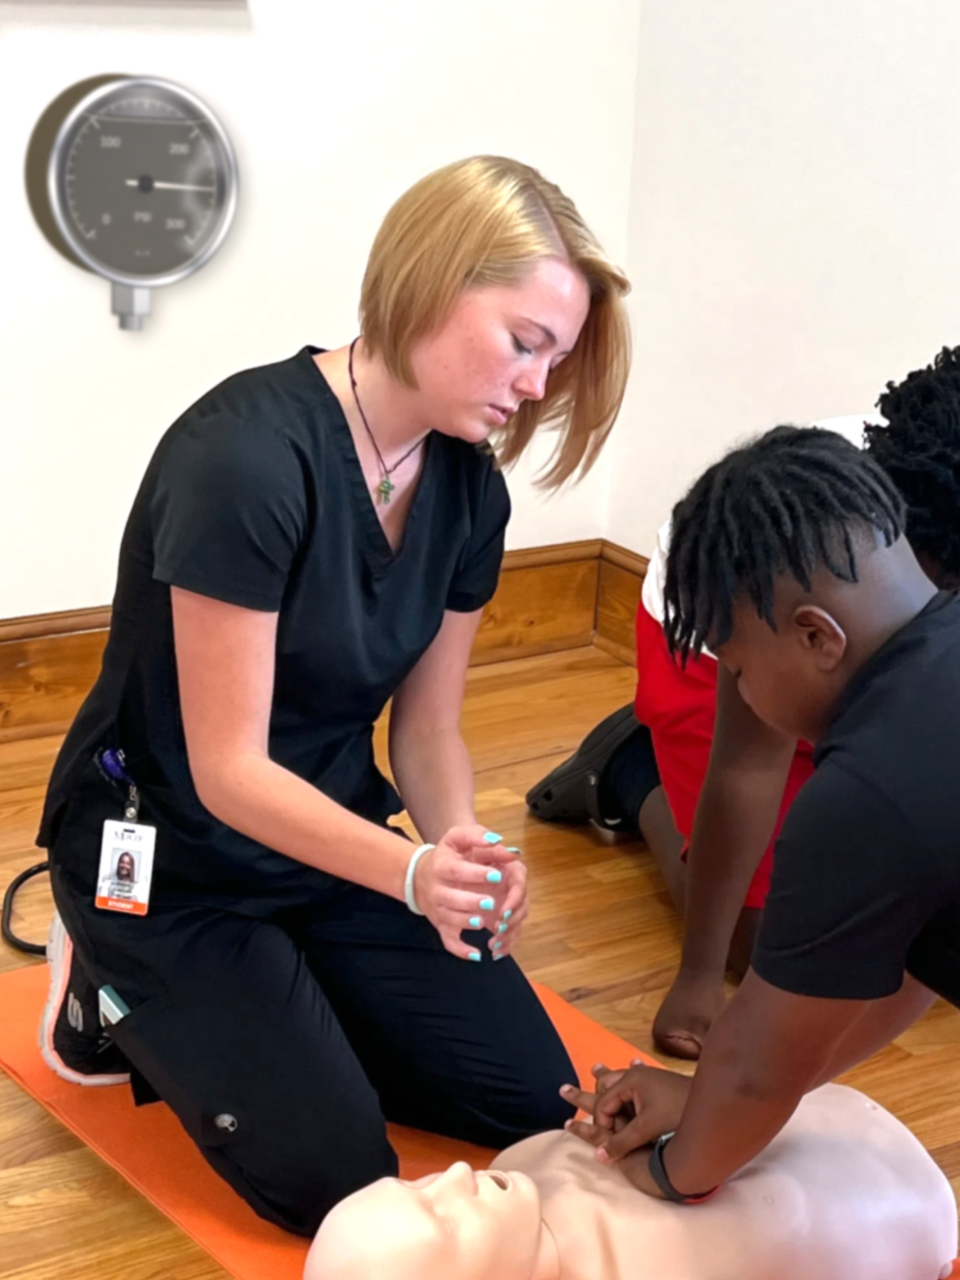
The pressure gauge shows 250 (psi)
